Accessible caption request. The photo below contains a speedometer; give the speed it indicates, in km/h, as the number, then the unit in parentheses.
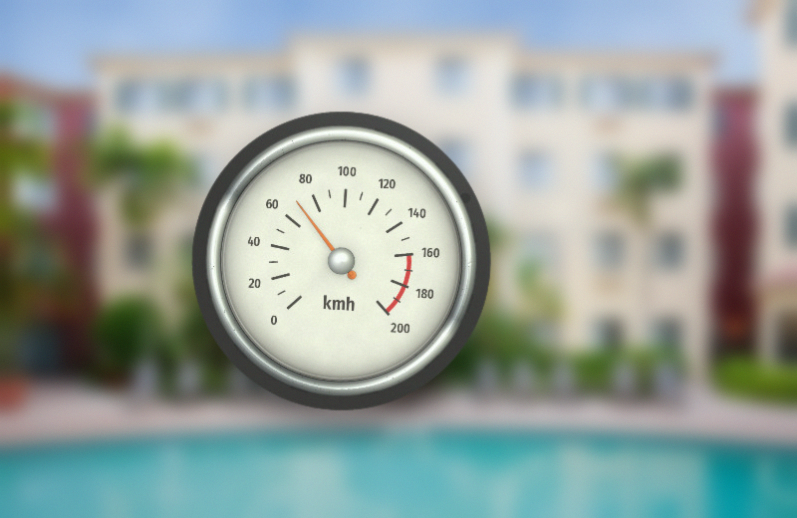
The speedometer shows 70 (km/h)
